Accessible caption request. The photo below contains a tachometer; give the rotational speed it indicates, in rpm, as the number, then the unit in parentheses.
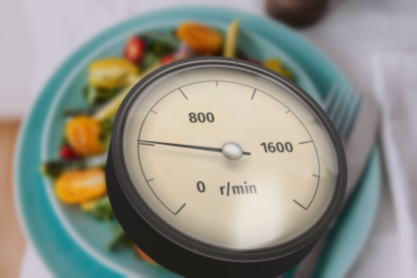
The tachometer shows 400 (rpm)
